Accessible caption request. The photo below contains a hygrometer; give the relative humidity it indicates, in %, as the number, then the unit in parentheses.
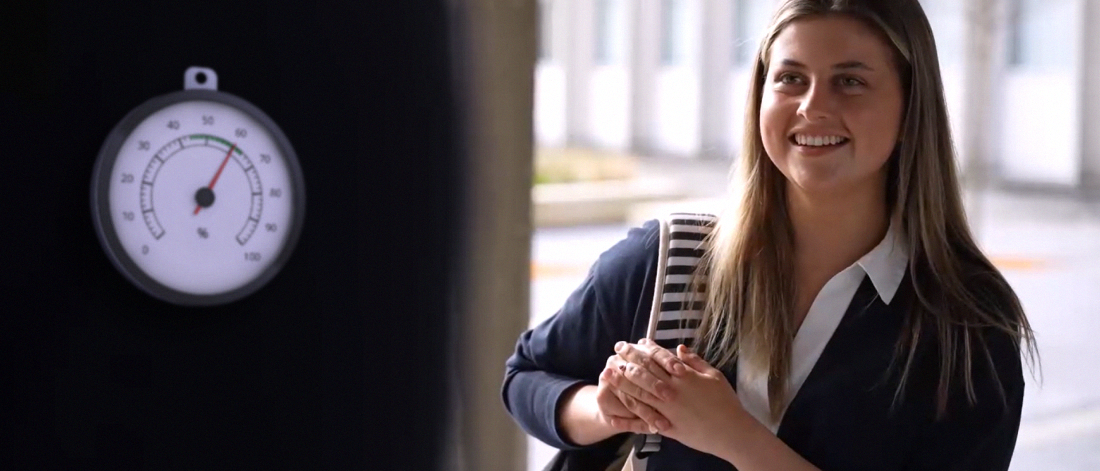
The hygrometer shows 60 (%)
